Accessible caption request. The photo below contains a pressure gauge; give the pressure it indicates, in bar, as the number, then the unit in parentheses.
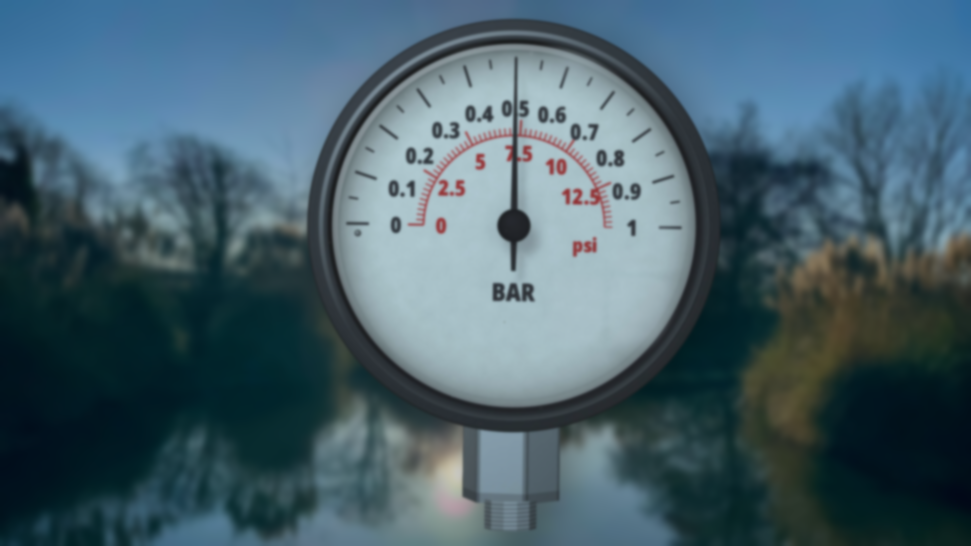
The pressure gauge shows 0.5 (bar)
